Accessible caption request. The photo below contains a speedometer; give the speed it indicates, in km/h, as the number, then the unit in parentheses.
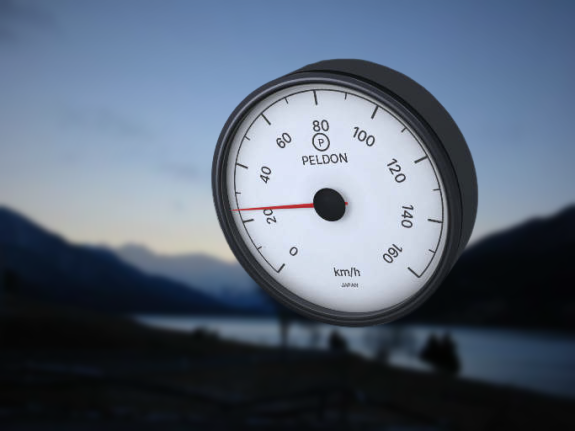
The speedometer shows 25 (km/h)
